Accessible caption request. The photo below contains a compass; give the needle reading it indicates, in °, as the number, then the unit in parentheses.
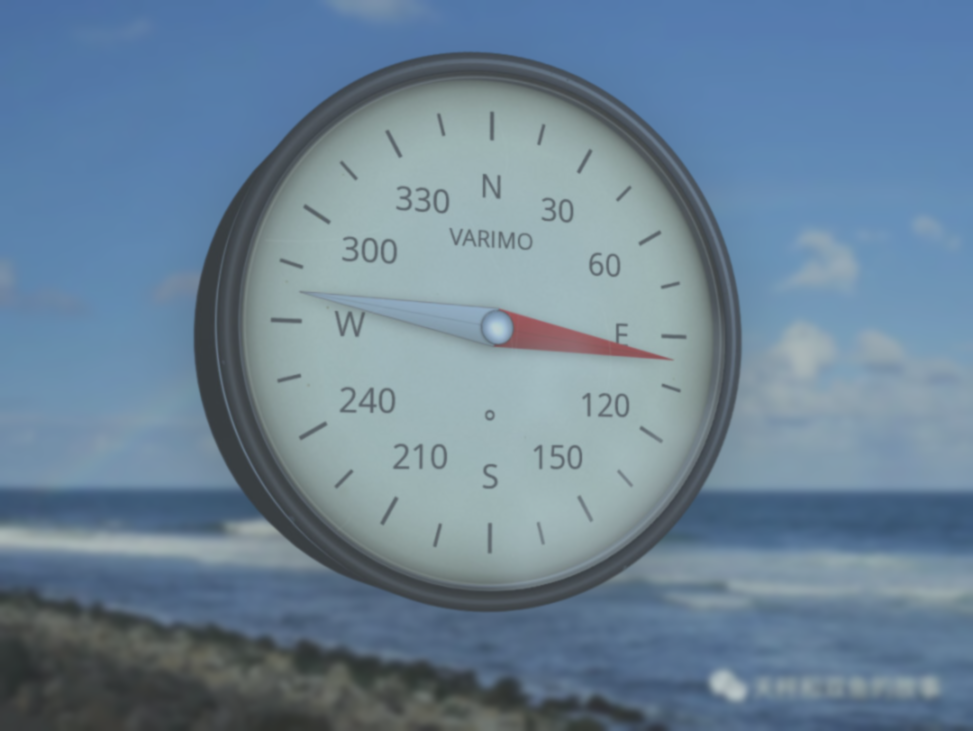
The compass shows 97.5 (°)
